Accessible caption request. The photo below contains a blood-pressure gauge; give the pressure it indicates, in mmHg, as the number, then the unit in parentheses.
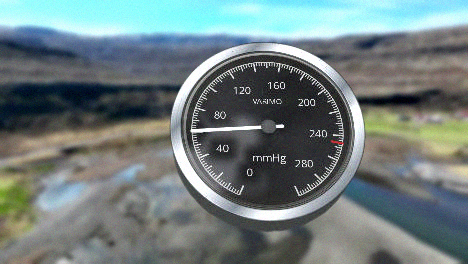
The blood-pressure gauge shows 60 (mmHg)
